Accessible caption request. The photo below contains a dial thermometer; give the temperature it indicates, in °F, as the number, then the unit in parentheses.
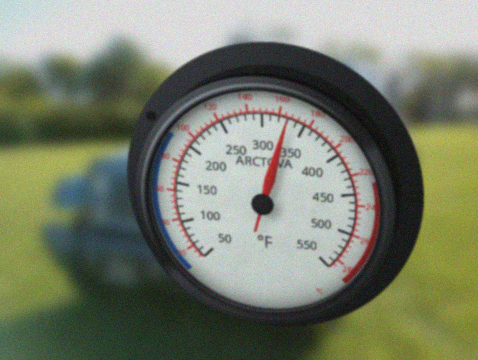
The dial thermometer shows 330 (°F)
